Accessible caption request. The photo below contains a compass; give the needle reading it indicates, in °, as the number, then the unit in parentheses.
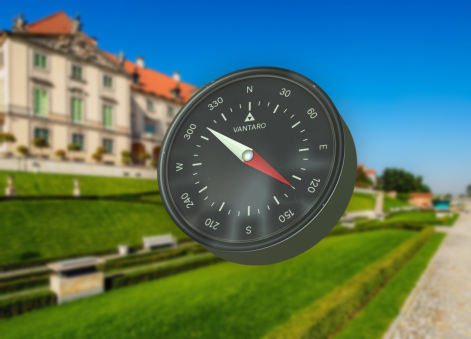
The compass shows 130 (°)
